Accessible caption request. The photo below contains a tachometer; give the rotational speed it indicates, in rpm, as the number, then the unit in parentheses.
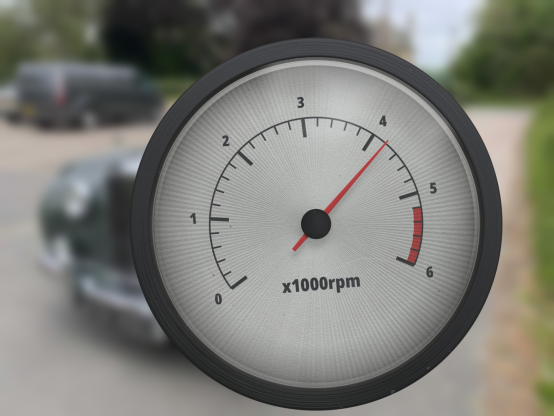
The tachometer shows 4200 (rpm)
